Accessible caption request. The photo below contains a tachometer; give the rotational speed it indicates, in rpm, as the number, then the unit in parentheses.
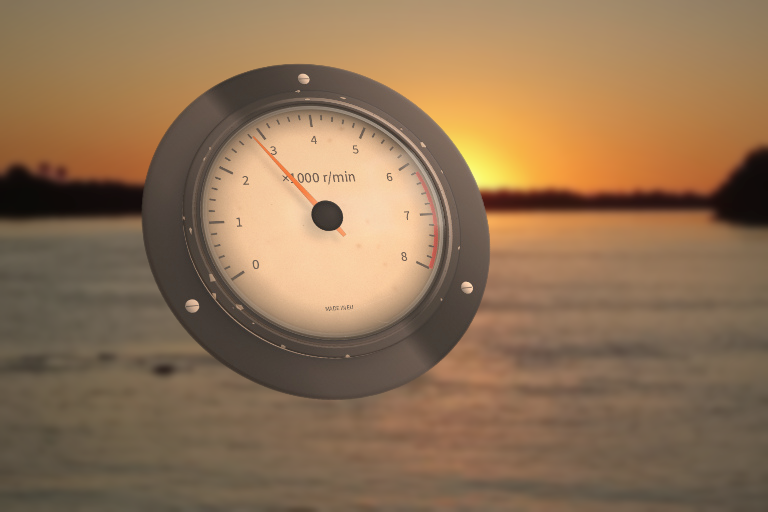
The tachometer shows 2800 (rpm)
